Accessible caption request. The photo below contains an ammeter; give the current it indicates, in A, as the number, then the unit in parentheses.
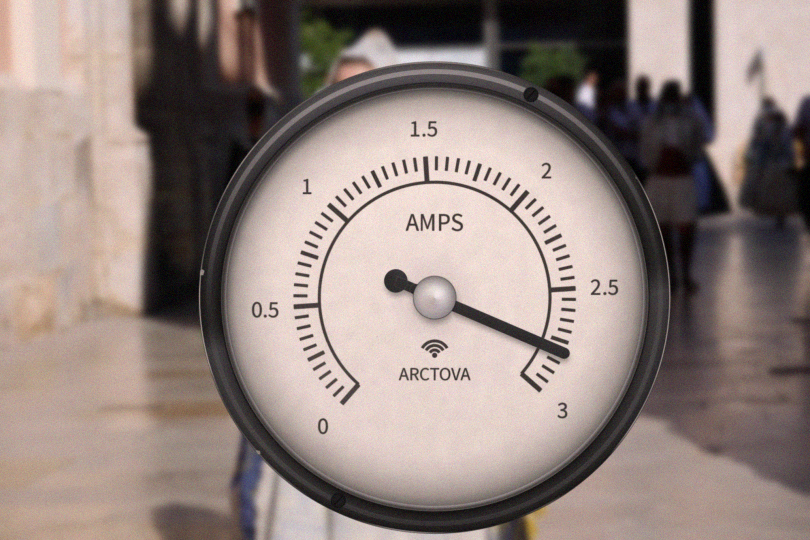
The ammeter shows 2.8 (A)
